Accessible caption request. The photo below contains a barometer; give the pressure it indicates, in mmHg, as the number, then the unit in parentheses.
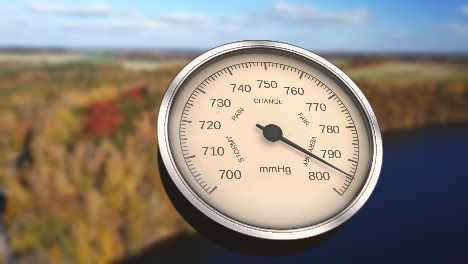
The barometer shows 795 (mmHg)
